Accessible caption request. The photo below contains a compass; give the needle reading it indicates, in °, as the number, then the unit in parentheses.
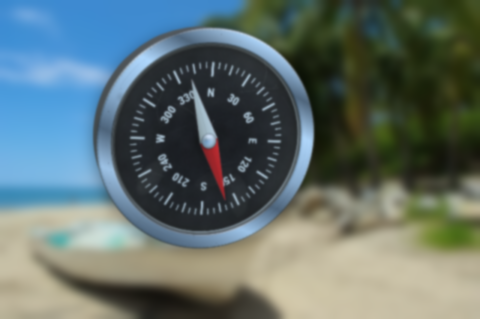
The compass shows 160 (°)
